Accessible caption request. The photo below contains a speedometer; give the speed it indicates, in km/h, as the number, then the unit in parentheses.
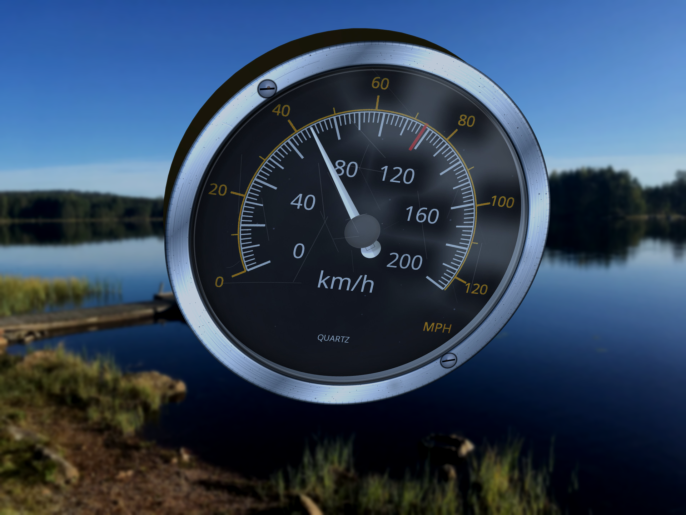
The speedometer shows 70 (km/h)
